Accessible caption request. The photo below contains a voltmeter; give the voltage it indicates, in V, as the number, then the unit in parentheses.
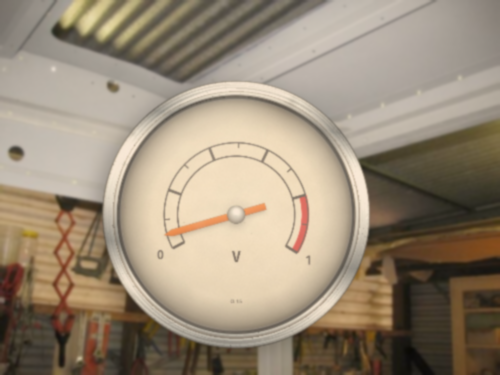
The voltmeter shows 0.05 (V)
